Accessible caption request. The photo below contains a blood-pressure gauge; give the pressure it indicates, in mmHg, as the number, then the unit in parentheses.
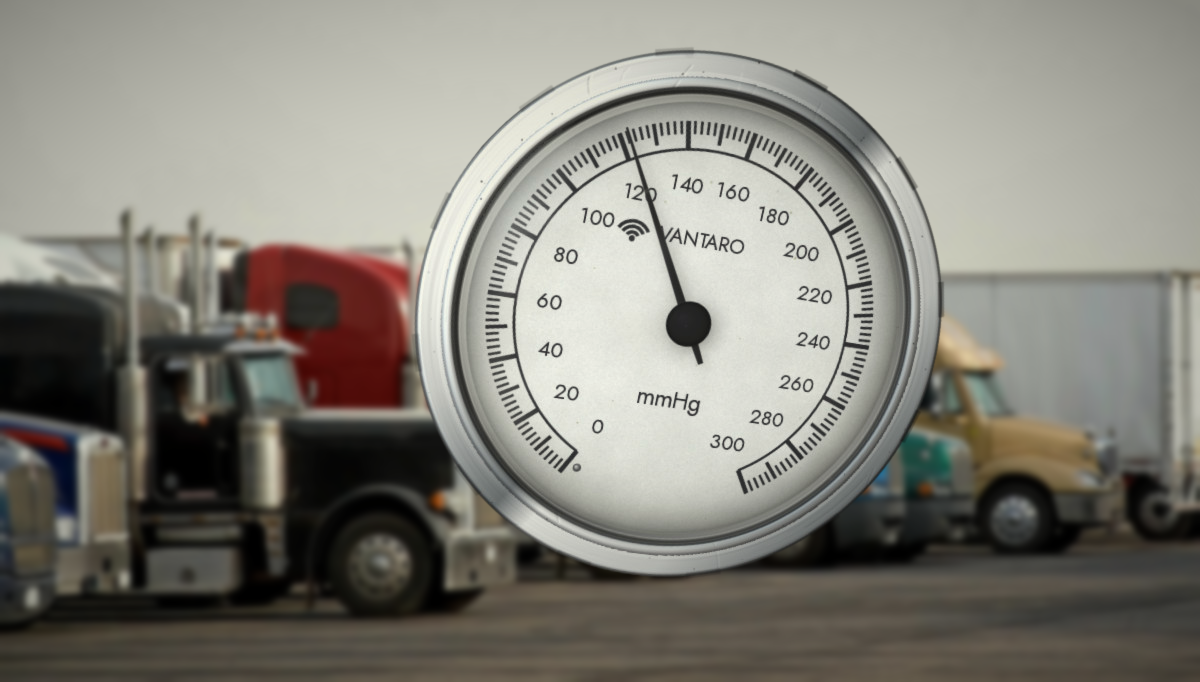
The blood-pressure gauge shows 122 (mmHg)
